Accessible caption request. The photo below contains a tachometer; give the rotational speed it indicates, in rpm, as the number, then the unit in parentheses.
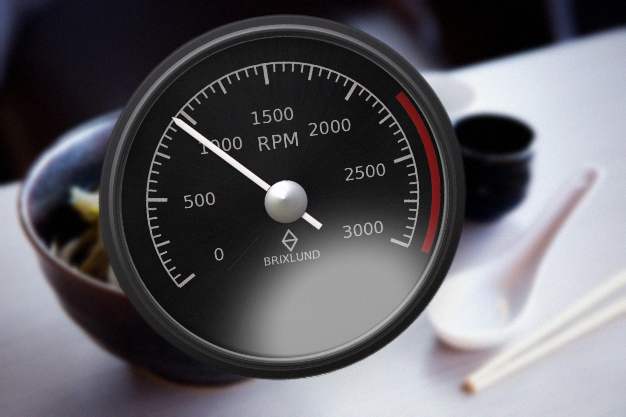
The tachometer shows 950 (rpm)
